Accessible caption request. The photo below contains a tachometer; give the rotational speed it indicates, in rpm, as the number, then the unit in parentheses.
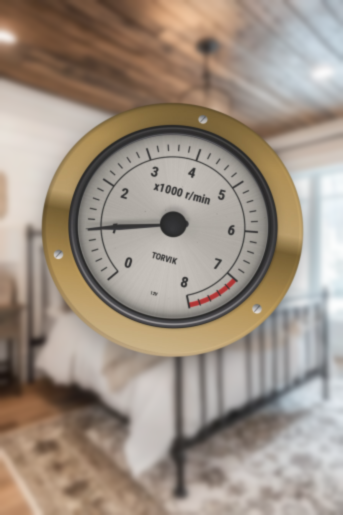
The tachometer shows 1000 (rpm)
